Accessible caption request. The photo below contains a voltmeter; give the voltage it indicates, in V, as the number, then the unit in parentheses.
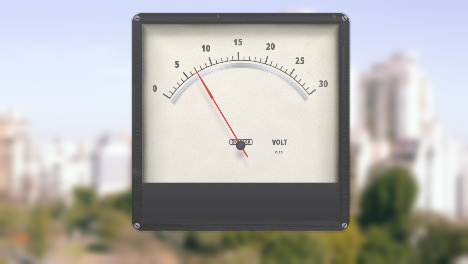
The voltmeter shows 7 (V)
